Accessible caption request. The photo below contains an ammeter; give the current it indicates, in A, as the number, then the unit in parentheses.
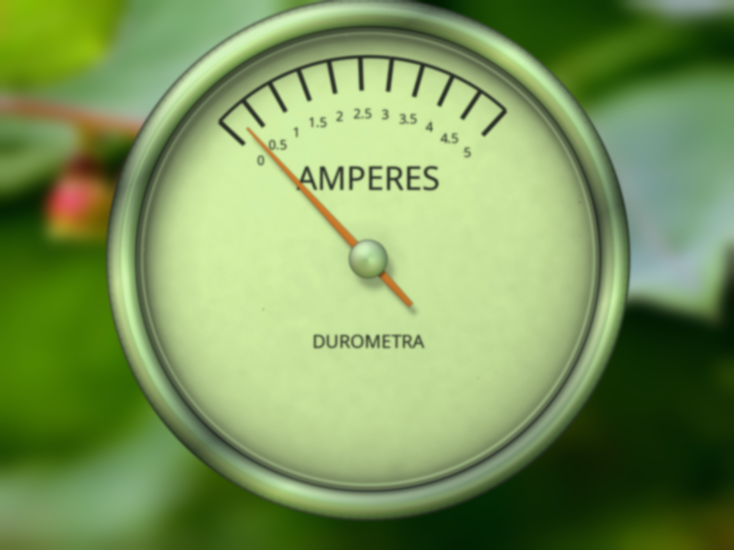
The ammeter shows 0.25 (A)
